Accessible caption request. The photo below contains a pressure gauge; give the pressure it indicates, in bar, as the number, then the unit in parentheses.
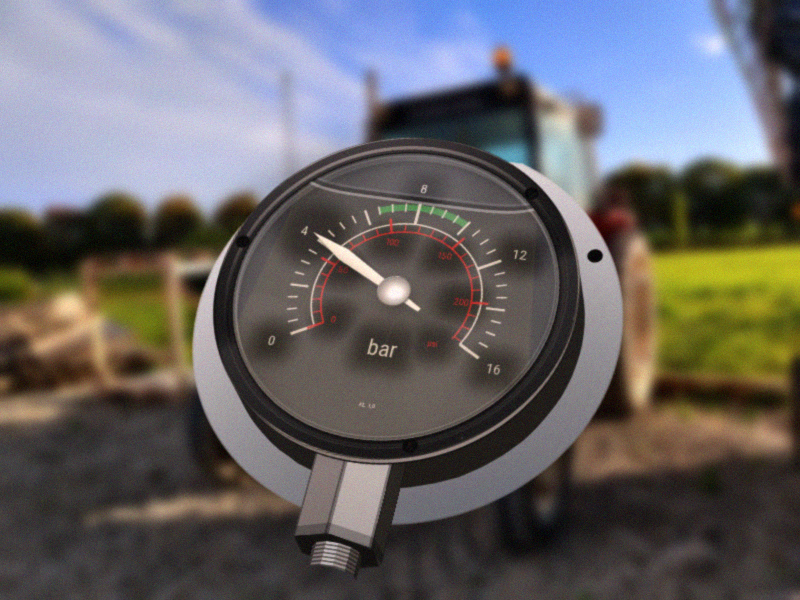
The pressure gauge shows 4 (bar)
